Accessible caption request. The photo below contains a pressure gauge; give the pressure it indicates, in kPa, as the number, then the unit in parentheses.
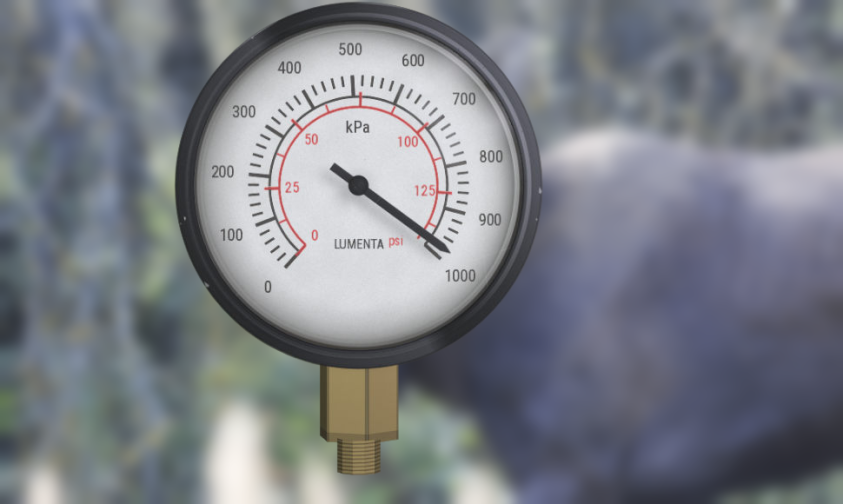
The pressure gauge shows 980 (kPa)
